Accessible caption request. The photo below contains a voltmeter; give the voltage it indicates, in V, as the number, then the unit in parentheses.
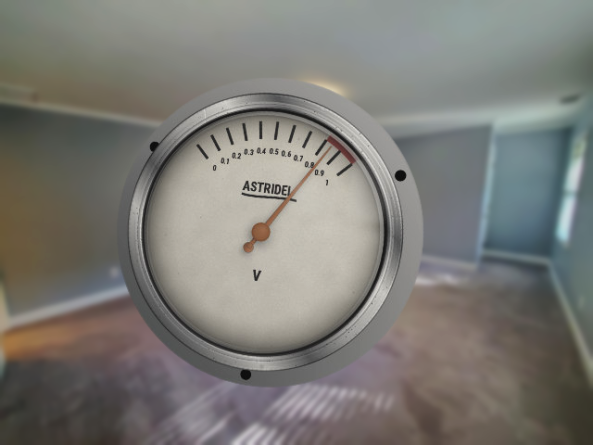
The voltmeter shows 0.85 (V)
